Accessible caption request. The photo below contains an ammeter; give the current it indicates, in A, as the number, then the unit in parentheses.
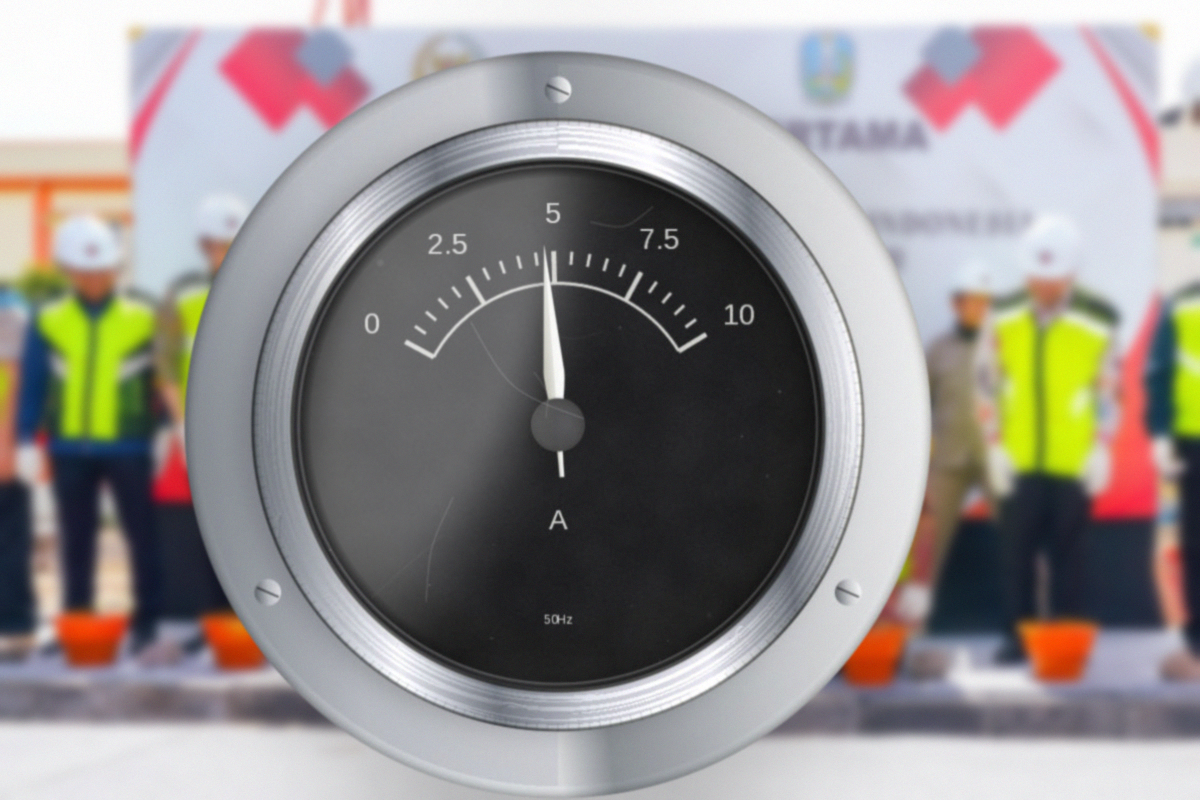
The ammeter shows 4.75 (A)
